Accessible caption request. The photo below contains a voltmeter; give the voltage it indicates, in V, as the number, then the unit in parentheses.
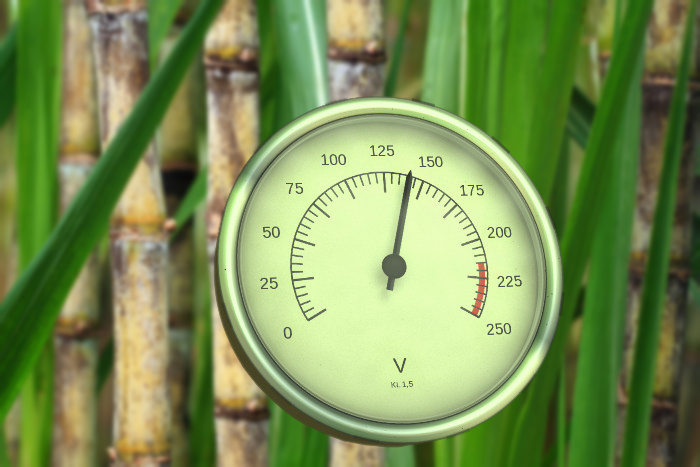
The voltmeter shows 140 (V)
